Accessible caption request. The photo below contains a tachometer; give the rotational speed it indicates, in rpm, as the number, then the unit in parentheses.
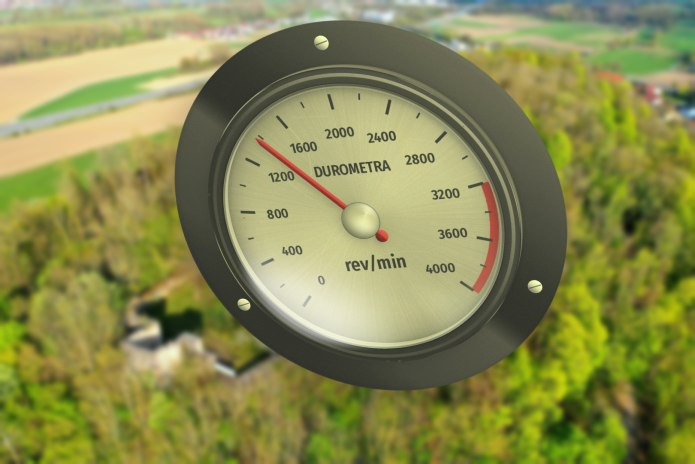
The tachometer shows 1400 (rpm)
